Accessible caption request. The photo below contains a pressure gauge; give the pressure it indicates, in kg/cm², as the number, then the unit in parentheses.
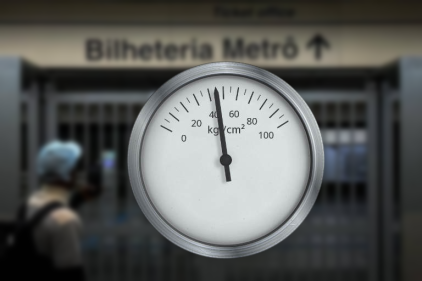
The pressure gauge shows 45 (kg/cm²)
